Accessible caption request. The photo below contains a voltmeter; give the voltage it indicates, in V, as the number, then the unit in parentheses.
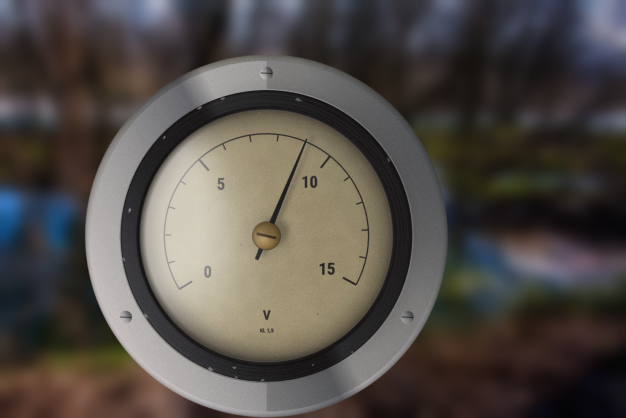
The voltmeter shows 9 (V)
